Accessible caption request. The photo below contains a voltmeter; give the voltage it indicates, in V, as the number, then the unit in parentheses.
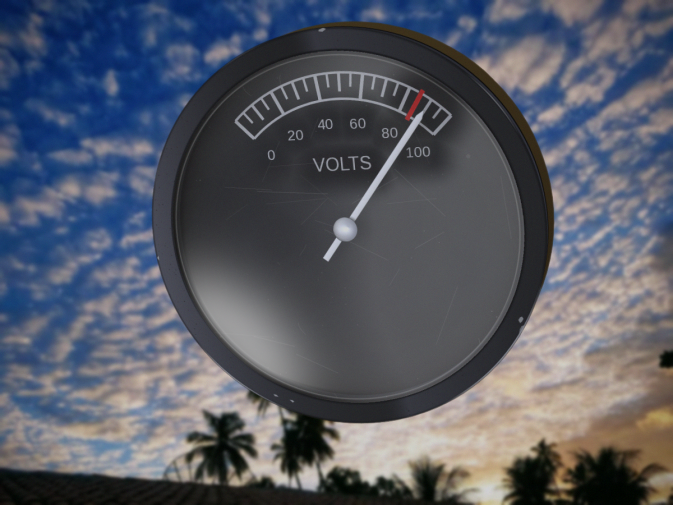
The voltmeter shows 90 (V)
